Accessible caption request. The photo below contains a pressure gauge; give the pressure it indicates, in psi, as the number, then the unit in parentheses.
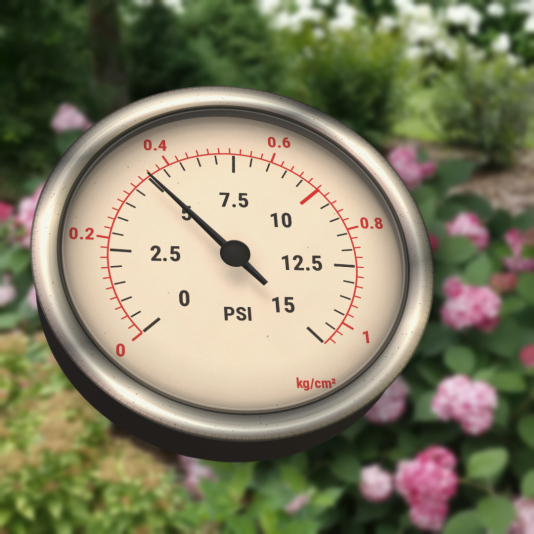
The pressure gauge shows 5 (psi)
